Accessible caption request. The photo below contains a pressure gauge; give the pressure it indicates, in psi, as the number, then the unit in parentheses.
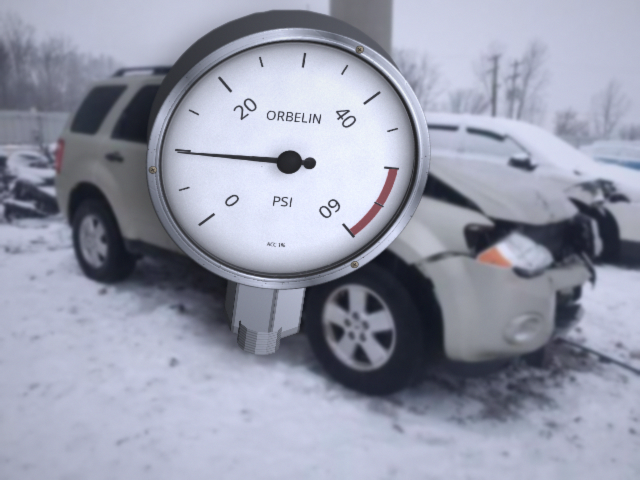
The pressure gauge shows 10 (psi)
